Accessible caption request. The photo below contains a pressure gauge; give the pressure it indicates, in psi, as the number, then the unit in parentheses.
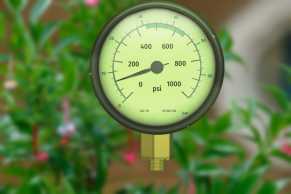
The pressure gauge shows 100 (psi)
